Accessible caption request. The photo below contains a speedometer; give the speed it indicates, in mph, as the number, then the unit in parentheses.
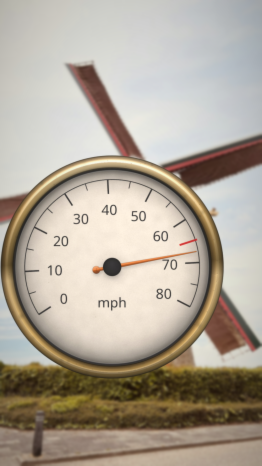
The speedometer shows 67.5 (mph)
